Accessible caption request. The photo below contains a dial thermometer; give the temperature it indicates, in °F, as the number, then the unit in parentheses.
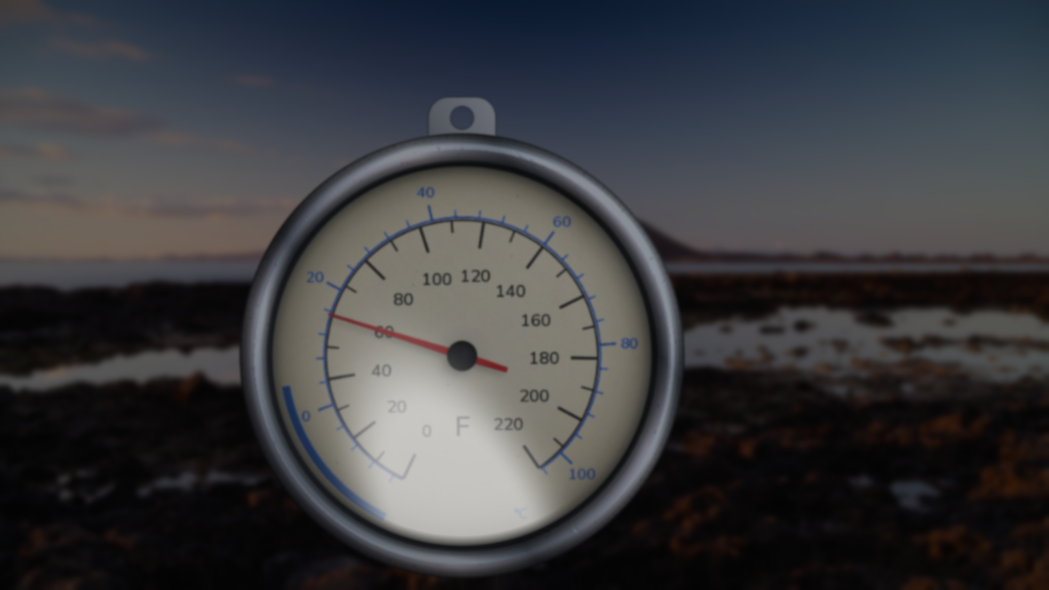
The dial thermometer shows 60 (°F)
